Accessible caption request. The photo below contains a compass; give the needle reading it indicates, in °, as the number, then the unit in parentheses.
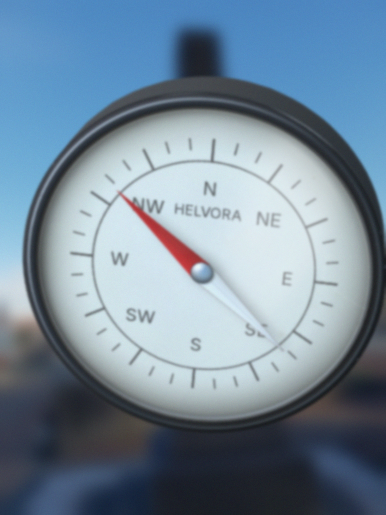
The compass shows 310 (°)
